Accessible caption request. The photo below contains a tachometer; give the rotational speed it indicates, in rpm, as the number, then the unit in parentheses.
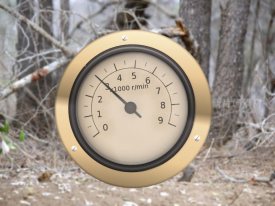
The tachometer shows 3000 (rpm)
